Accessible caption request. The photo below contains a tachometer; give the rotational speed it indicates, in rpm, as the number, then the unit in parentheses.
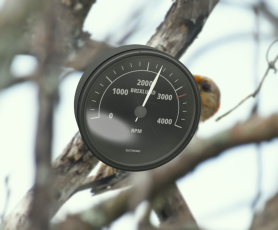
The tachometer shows 2300 (rpm)
